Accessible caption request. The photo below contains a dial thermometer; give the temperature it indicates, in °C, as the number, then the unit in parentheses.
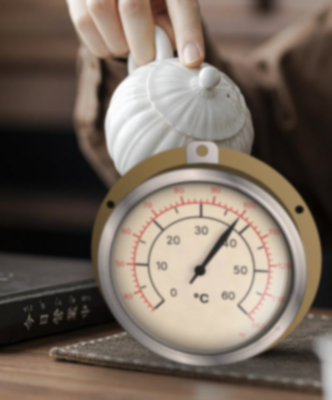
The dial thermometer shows 37.5 (°C)
